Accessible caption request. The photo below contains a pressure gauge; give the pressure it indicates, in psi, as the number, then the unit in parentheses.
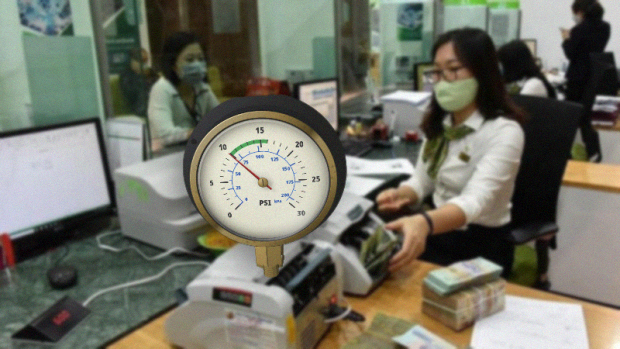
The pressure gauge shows 10 (psi)
